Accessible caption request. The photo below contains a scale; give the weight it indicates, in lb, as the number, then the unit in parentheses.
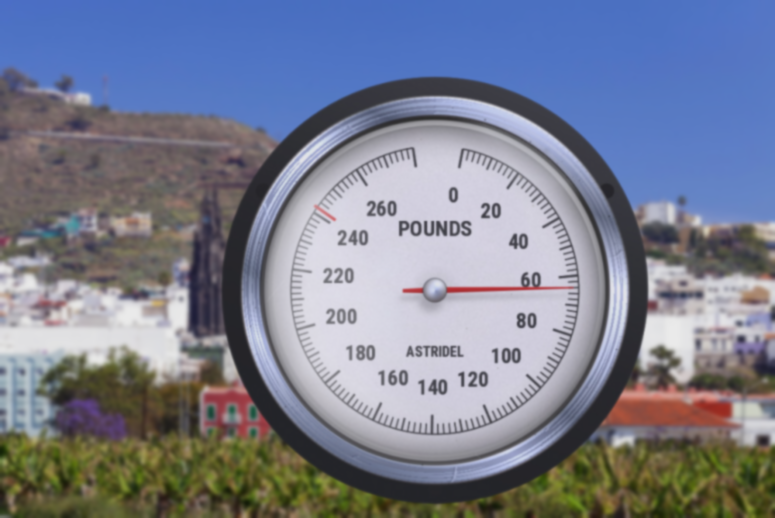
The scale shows 64 (lb)
